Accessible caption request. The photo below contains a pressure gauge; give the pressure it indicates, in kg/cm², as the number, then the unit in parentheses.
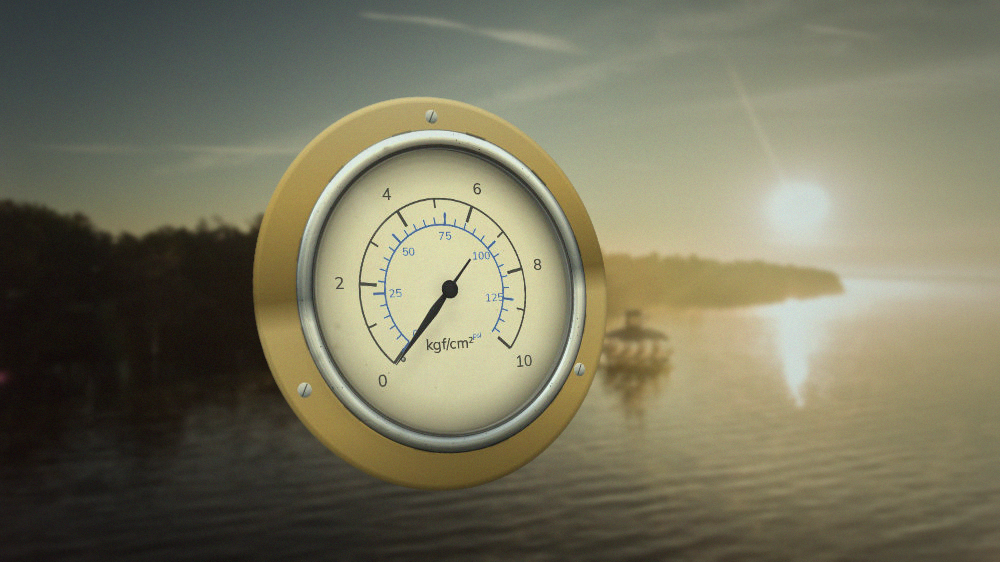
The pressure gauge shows 0 (kg/cm²)
